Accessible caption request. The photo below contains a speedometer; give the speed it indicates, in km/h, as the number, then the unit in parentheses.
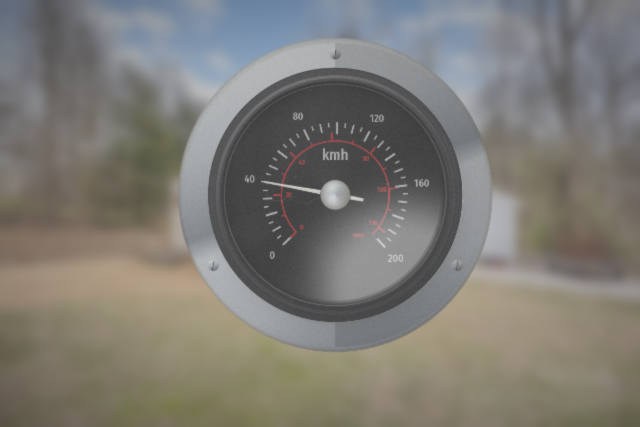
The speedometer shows 40 (km/h)
